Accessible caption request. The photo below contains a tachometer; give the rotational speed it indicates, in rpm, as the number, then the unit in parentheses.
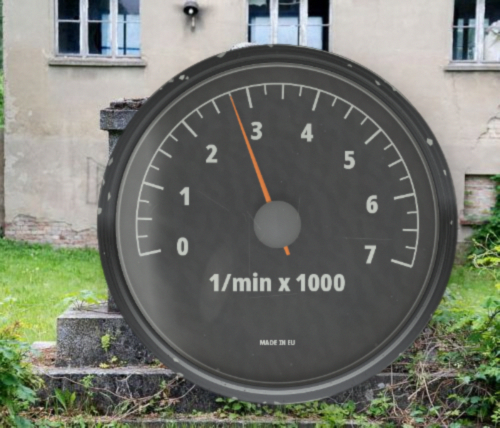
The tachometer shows 2750 (rpm)
